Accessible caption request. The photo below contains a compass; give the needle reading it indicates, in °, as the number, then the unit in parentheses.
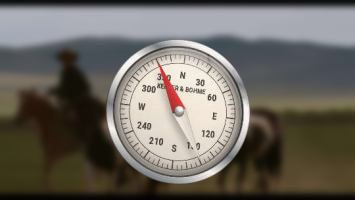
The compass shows 330 (°)
